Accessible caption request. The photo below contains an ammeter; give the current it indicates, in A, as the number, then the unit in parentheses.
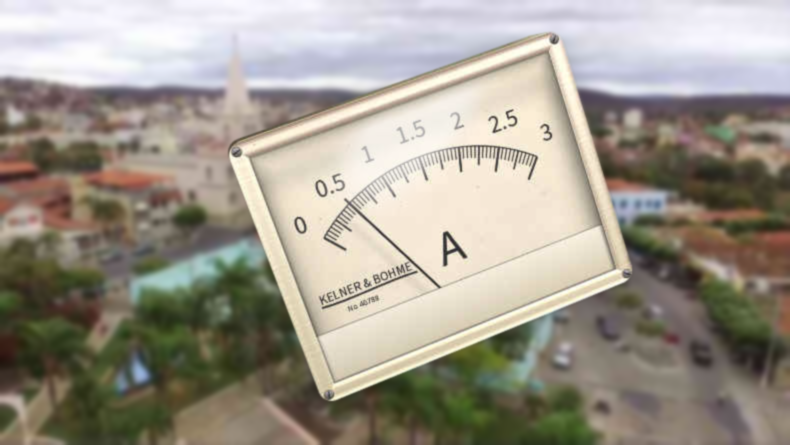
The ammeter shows 0.5 (A)
